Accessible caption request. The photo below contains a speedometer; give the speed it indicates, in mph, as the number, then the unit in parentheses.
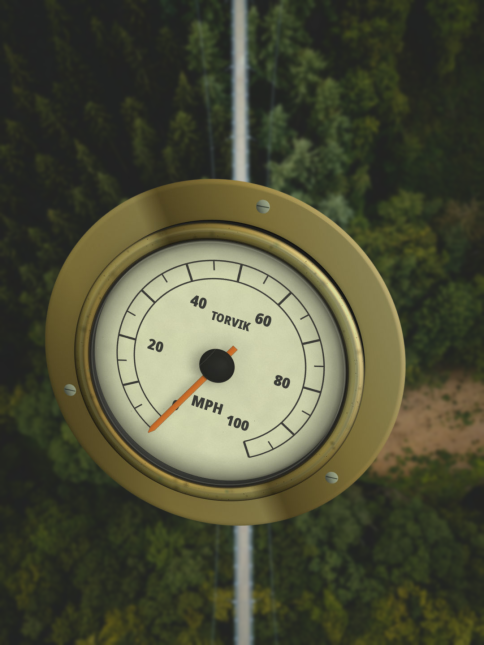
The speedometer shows 0 (mph)
